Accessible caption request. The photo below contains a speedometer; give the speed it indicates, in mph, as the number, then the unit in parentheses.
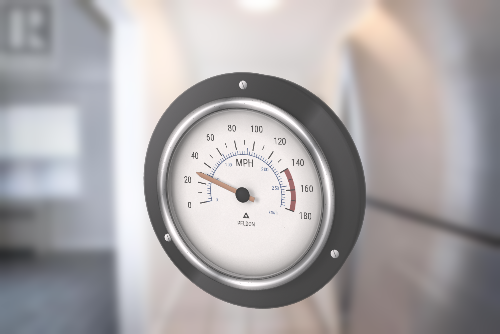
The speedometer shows 30 (mph)
